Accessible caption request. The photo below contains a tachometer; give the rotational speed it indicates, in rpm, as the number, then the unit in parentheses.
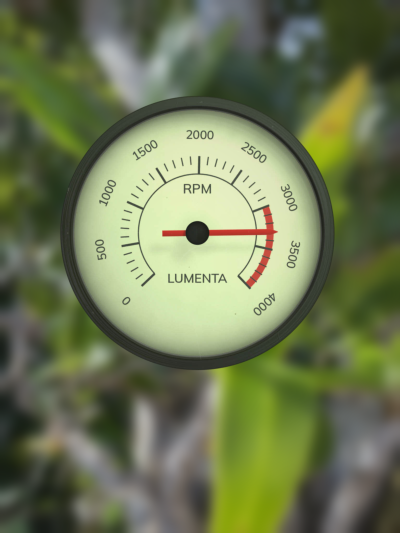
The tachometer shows 3300 (rpm)
